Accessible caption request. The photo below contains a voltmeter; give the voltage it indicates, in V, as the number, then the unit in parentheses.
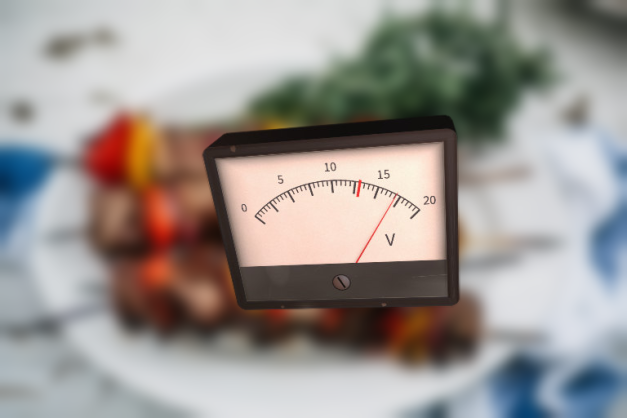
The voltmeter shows 17 (V)
